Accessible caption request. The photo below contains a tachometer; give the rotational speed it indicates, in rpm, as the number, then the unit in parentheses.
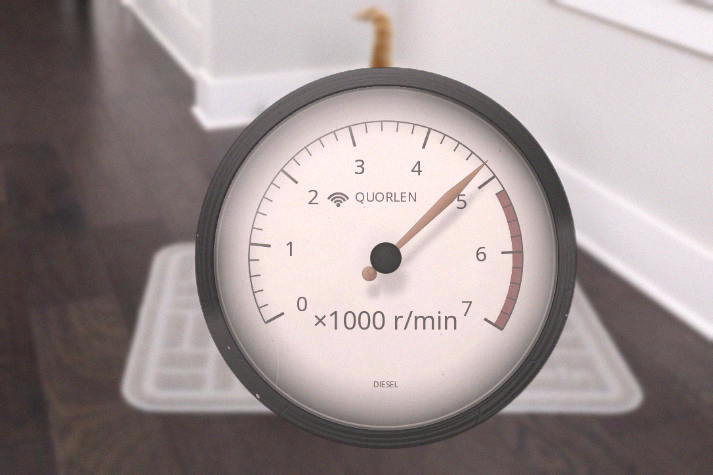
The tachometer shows 4800 (rpm)
